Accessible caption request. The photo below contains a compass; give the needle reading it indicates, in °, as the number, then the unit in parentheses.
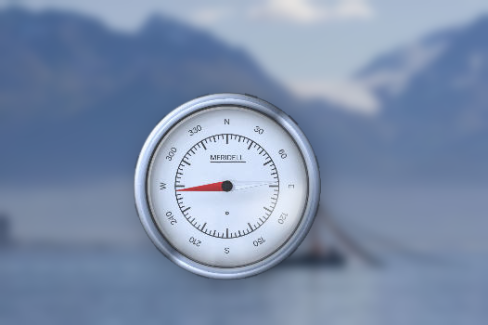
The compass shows 265 (°)
